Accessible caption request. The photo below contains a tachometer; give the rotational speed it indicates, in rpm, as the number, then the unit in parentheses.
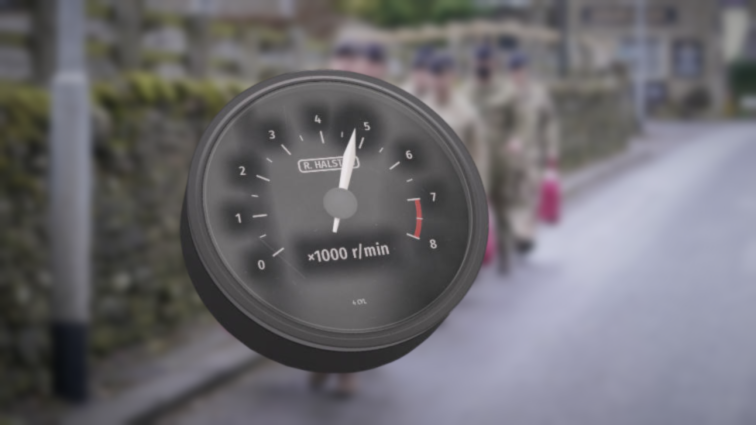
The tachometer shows 4750 (rpm)
